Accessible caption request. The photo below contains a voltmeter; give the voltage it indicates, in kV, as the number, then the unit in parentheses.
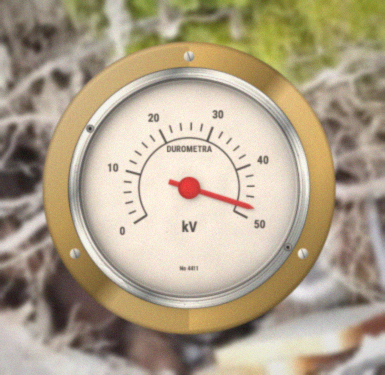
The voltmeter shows 48 (kV)
